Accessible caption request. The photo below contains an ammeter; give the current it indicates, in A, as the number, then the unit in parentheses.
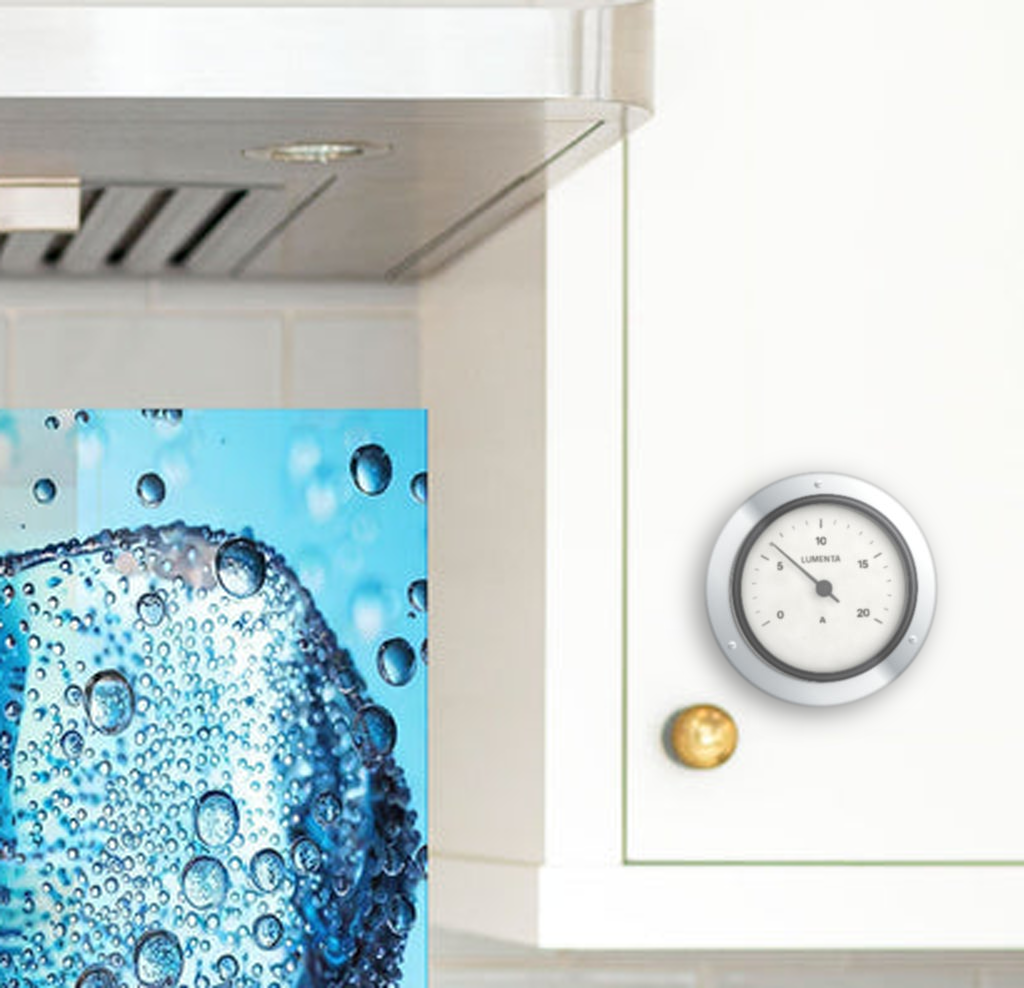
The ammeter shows 6 (A)
